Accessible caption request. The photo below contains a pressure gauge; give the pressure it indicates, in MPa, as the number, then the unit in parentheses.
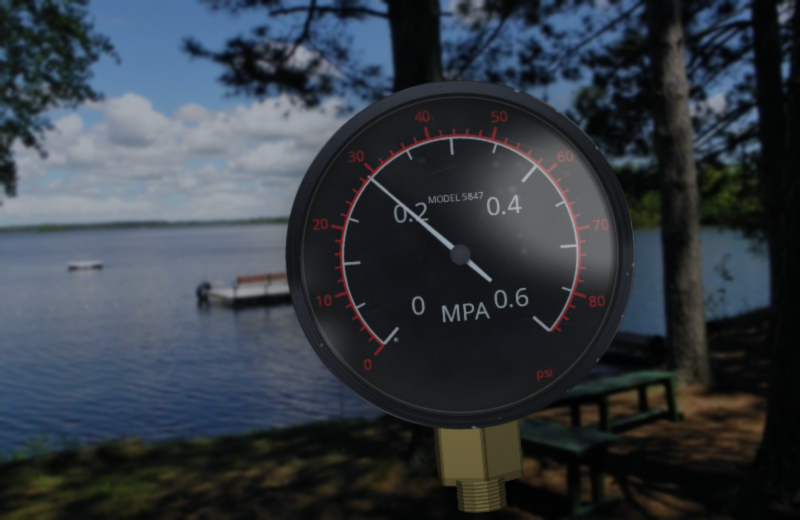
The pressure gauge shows 0.2 (MPa)
